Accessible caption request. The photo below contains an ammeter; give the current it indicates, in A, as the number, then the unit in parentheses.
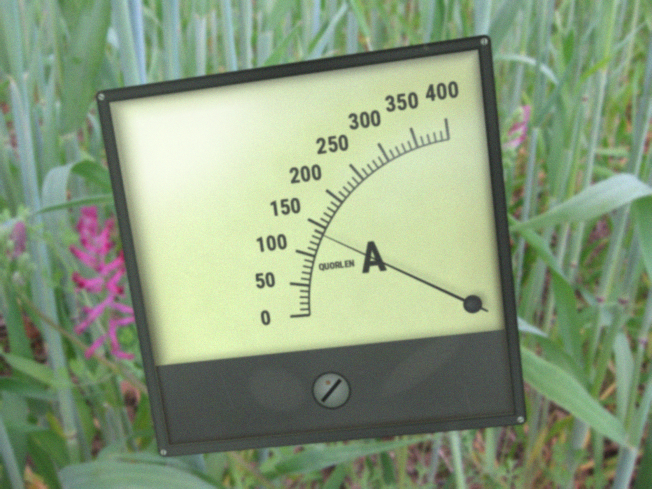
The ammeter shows 140 (A)
